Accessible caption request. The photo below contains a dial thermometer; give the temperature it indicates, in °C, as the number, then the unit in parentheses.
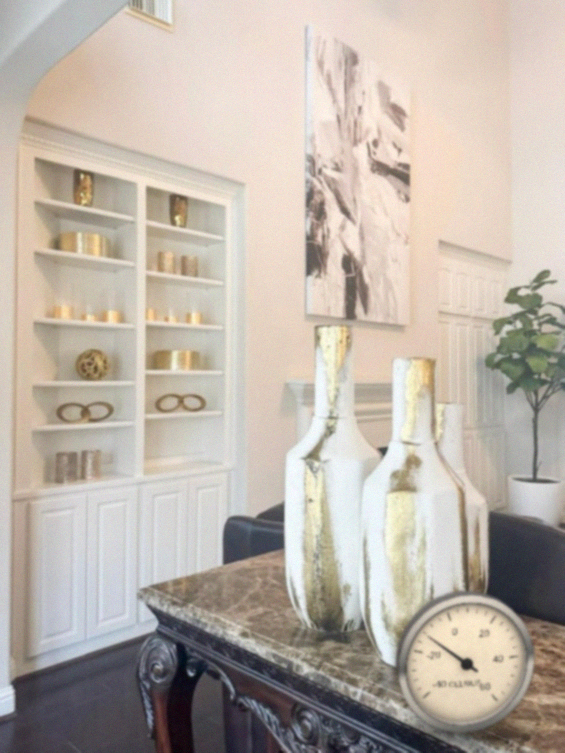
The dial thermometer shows -12 (°C)
